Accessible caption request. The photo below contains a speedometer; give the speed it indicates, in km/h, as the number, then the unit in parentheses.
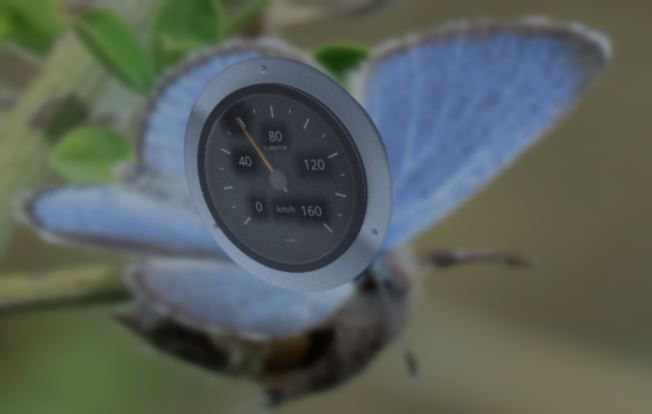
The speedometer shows 60 (km/h)
